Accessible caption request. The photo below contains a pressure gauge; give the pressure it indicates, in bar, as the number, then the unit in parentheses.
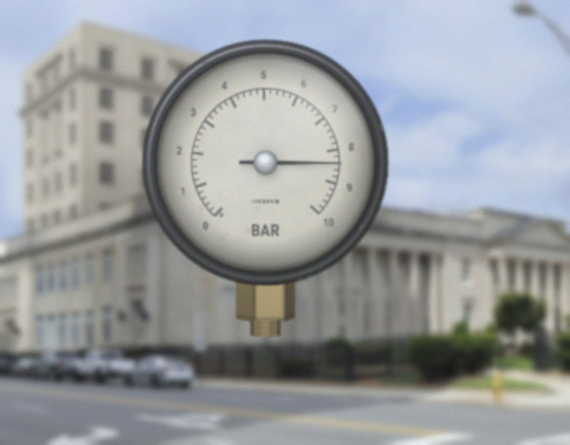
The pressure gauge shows 8.4 (bar)
